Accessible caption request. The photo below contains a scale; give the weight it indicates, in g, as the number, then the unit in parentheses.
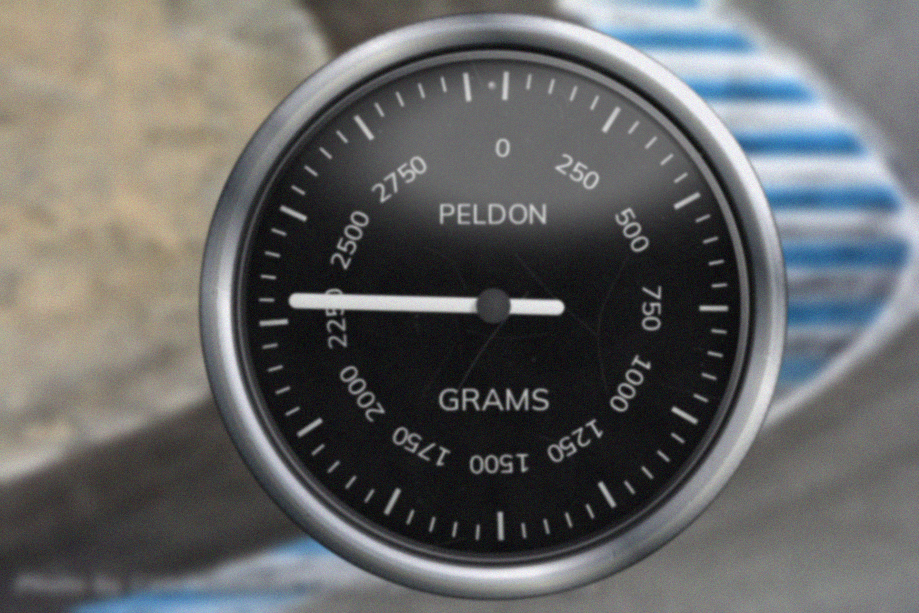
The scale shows 2300 (g)
